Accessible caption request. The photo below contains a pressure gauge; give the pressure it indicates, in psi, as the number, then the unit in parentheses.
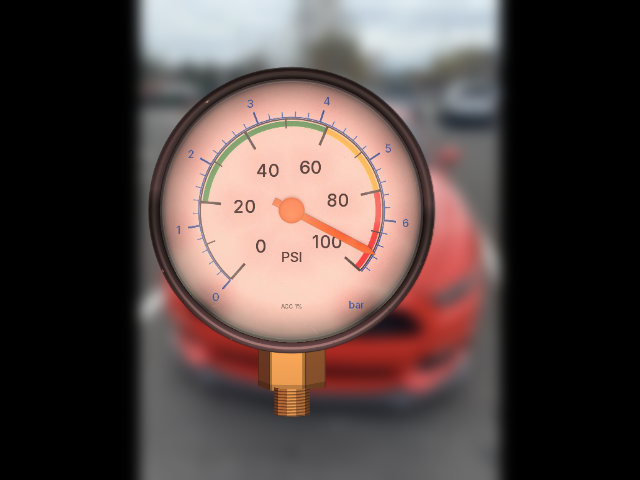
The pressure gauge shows 95 (psi)
